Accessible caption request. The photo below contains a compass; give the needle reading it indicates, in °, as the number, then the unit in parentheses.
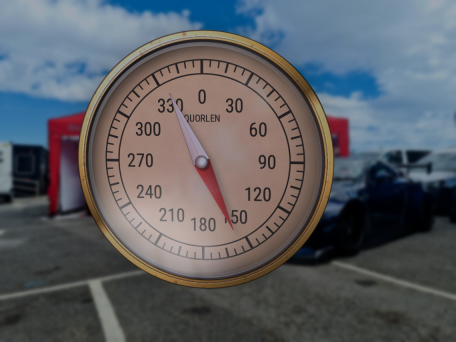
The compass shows 155 (°)
